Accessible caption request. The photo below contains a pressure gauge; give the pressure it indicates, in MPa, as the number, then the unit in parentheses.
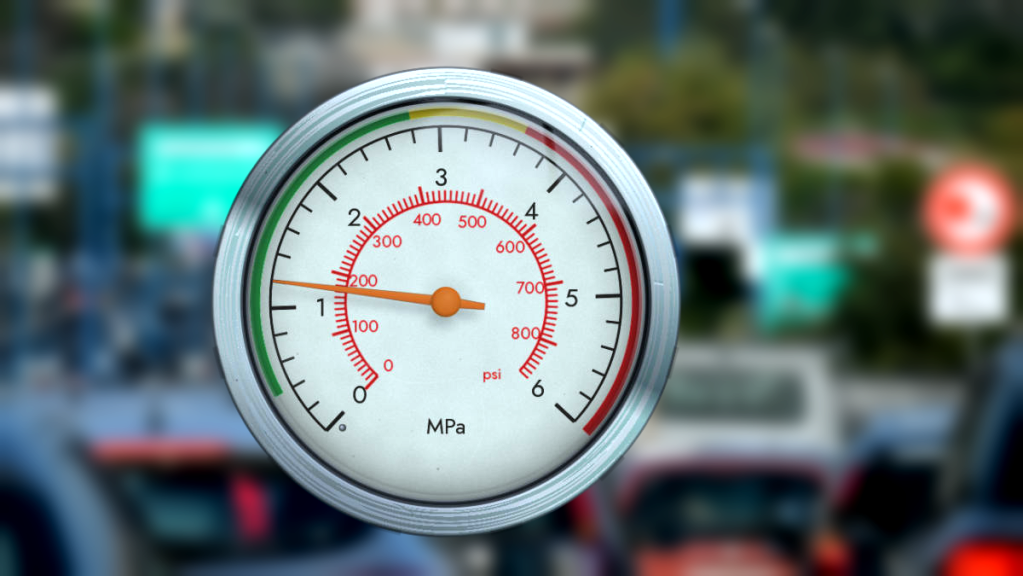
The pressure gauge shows 1.2 (MPa)
